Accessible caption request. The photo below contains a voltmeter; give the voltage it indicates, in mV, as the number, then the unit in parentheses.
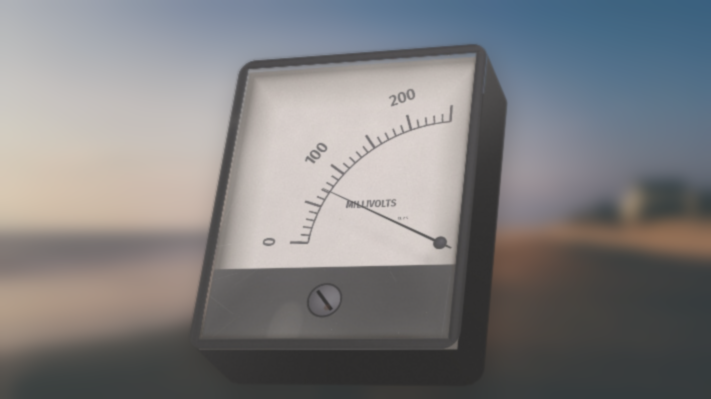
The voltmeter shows 70 (mV)
